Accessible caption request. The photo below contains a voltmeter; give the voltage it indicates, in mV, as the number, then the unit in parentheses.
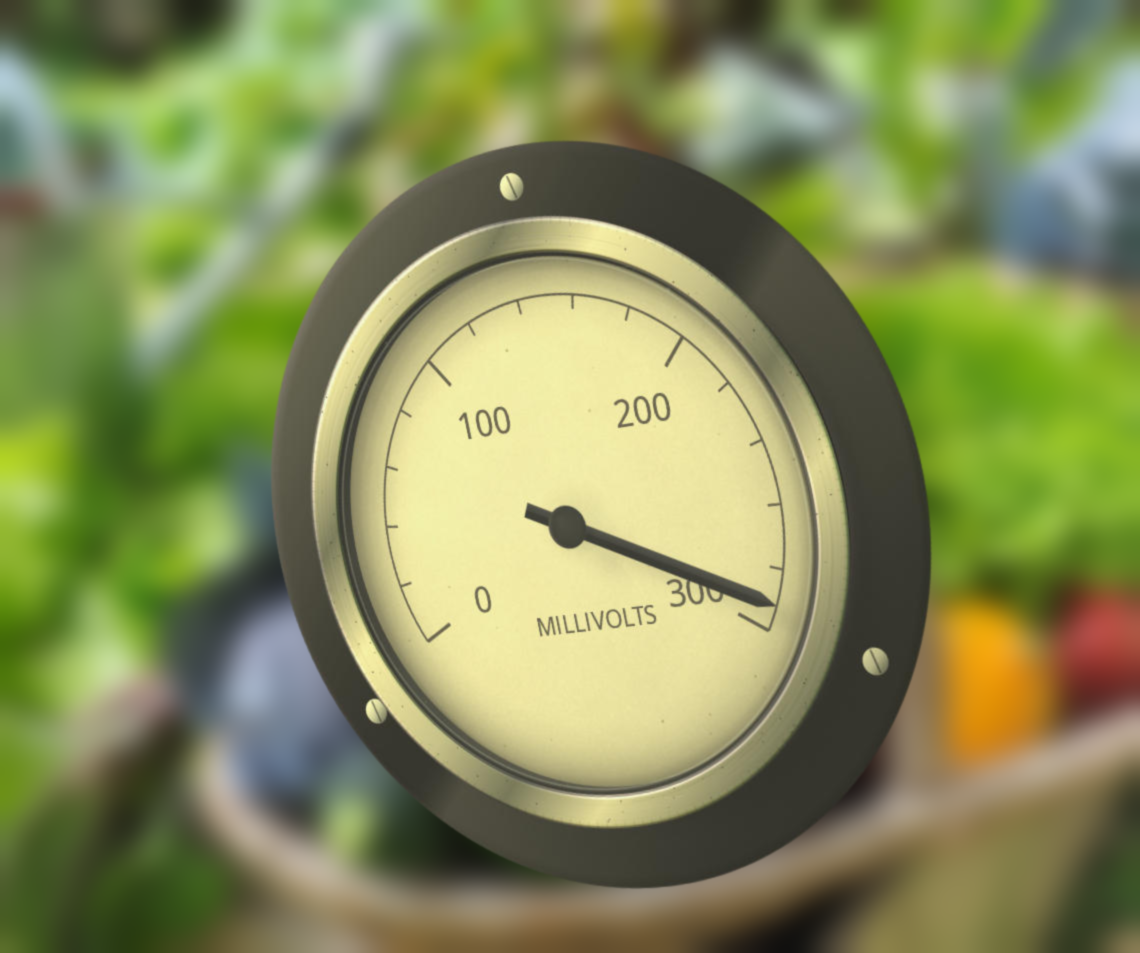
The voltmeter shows 290 (mV)
